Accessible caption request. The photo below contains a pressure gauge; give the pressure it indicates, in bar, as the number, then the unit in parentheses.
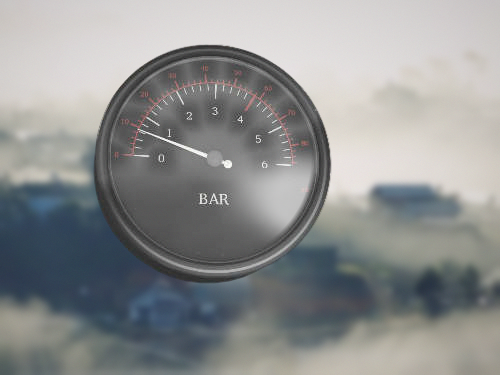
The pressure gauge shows 0.6 (bar)
